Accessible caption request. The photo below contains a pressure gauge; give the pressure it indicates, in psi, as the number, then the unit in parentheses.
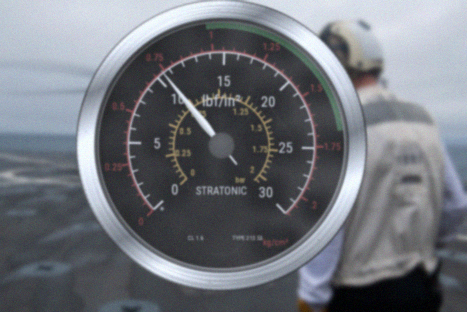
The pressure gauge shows 10.5 (psi)
